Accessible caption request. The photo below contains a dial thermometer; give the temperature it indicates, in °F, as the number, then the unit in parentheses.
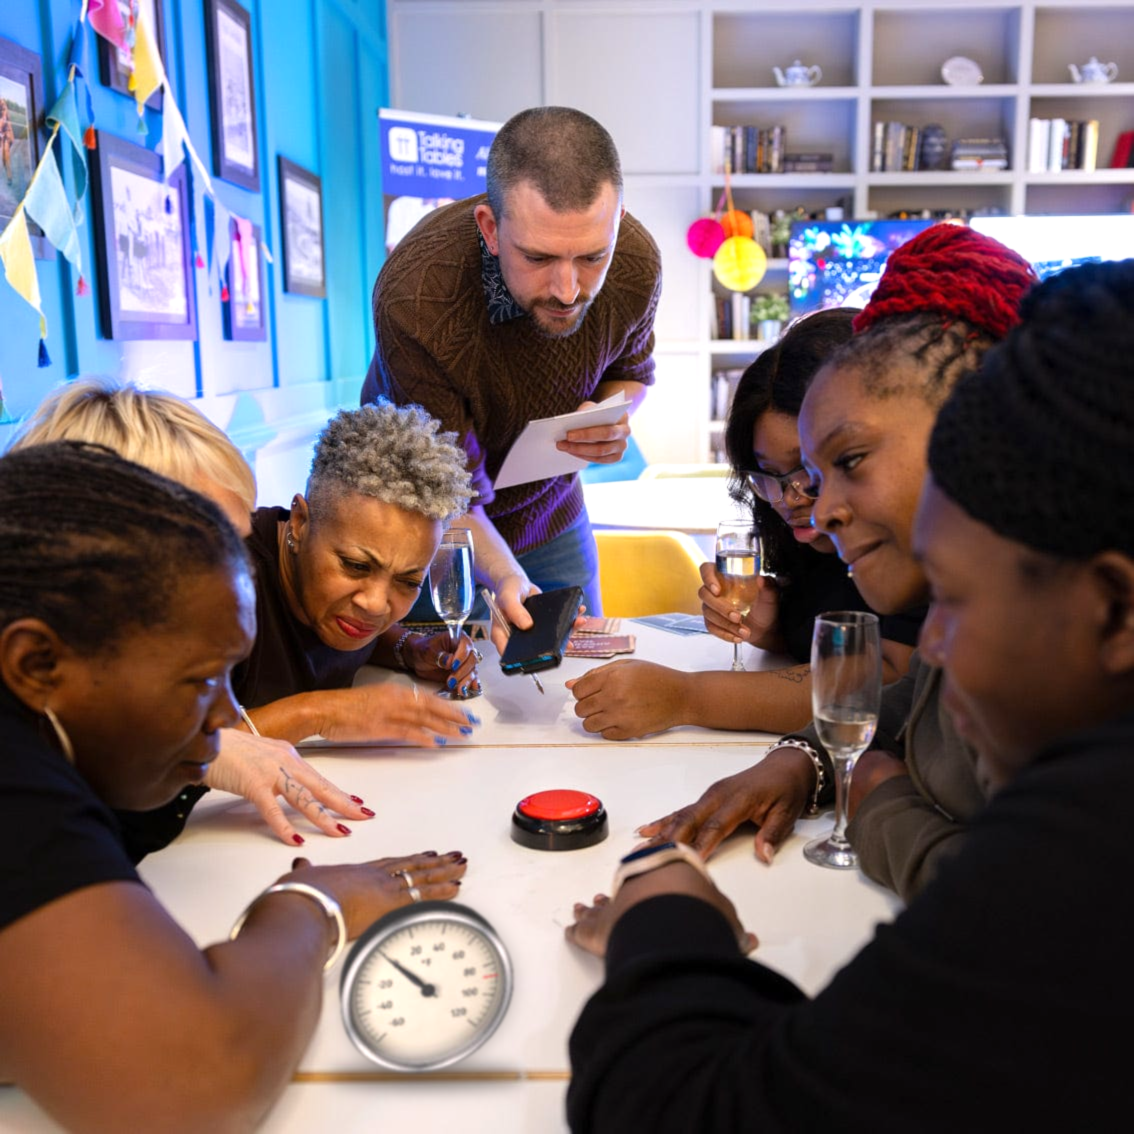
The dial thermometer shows 0 (°F)
